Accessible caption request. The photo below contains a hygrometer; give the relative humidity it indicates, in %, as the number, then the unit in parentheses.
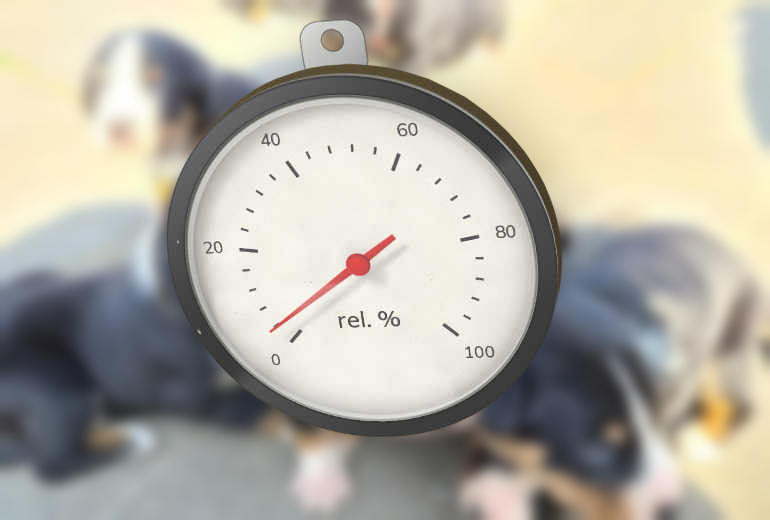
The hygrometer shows 4 (%)
